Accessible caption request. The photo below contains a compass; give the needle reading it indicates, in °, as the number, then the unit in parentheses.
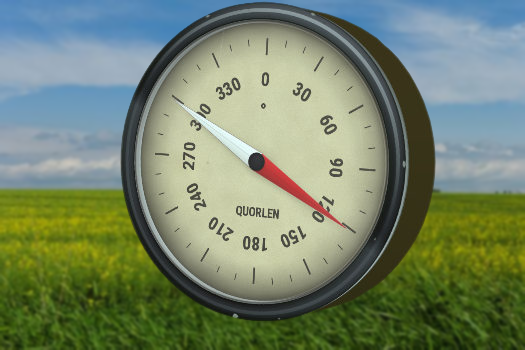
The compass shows 120 (°)
